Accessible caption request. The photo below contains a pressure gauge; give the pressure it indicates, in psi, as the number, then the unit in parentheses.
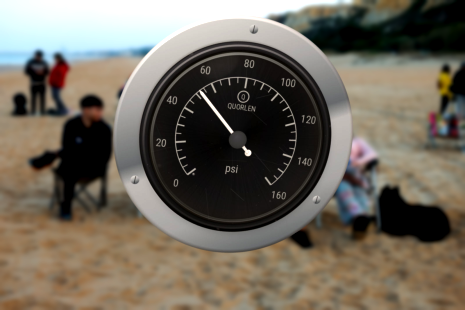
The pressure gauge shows 52.5 (psi)
